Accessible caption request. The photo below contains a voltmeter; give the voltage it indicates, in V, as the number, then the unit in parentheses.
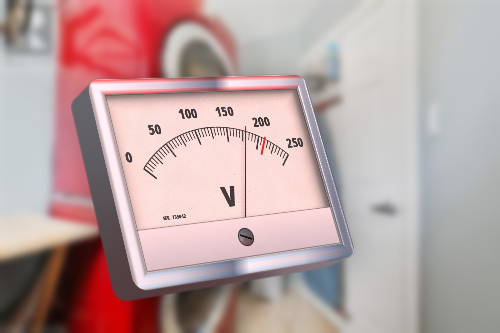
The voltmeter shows 175 (V)
